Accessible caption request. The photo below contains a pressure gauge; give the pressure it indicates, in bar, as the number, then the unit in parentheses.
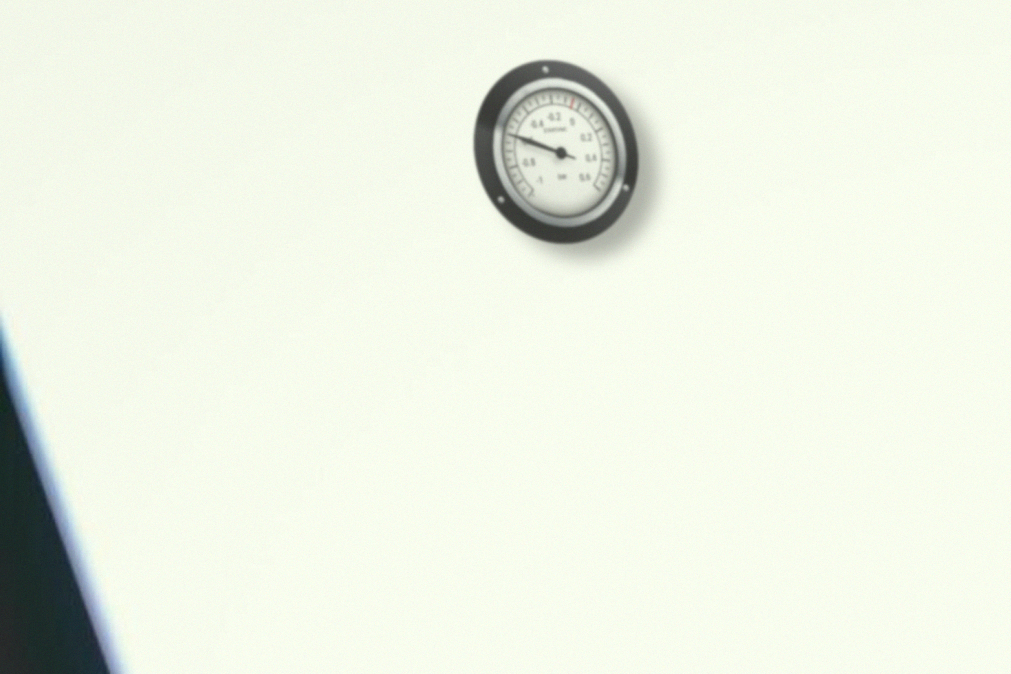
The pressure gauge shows -0.6 (bar)
